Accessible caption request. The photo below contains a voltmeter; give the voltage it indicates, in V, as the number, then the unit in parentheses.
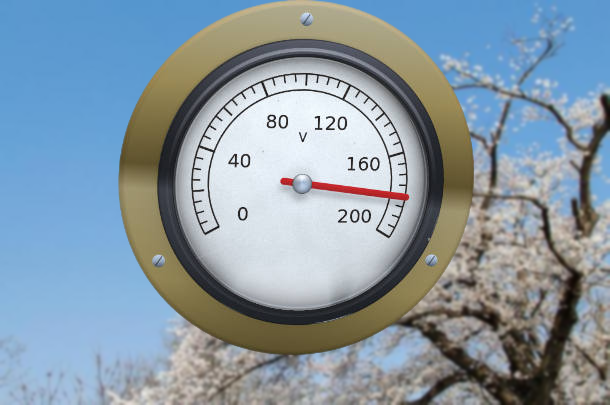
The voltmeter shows 180 (V)
